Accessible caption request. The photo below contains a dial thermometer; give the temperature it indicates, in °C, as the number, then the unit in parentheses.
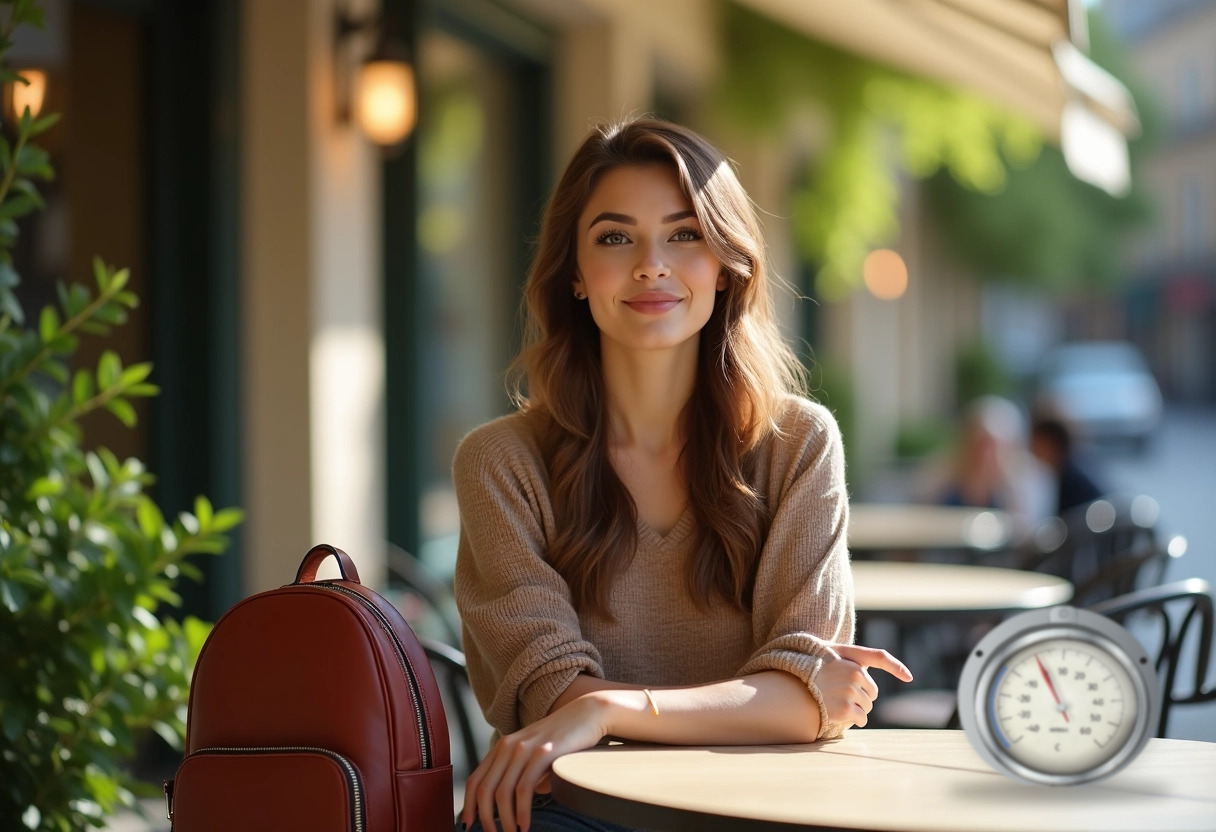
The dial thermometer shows 0 (°C)
